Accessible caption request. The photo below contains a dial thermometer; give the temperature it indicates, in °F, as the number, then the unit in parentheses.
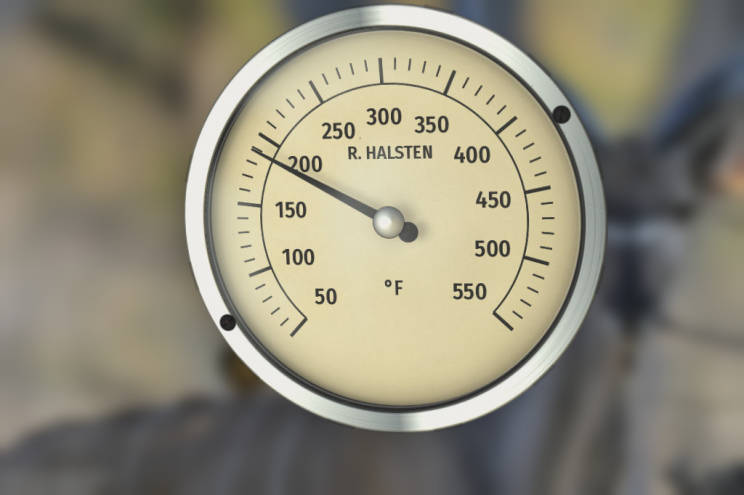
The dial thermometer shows 190 (°F)
